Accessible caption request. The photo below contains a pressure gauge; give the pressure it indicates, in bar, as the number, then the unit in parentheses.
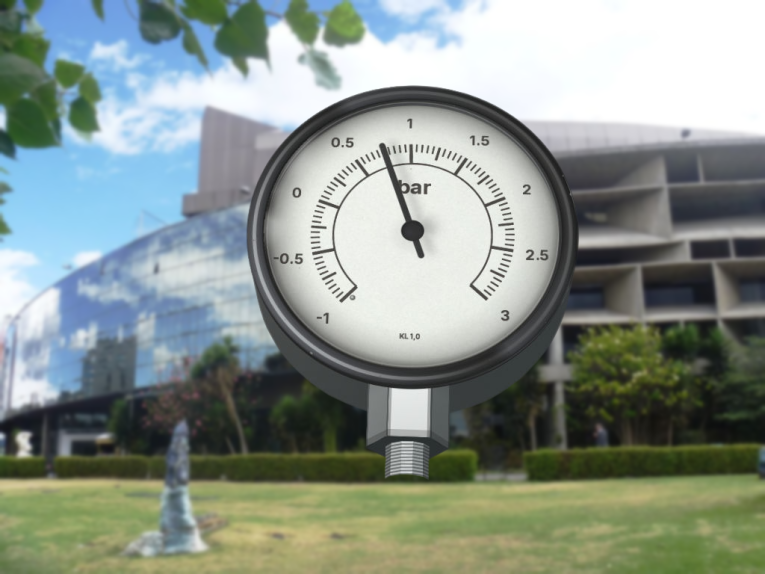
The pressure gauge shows 0.75 (bar)
